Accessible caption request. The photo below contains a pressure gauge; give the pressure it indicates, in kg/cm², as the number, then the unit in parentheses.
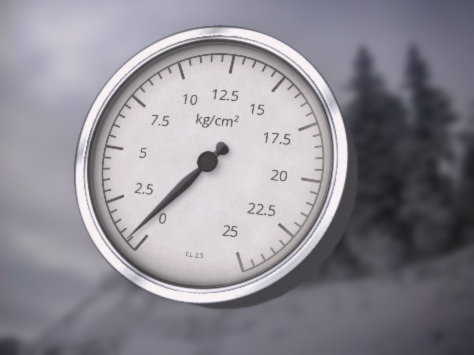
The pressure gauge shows 0.5 (kg/cm²)
